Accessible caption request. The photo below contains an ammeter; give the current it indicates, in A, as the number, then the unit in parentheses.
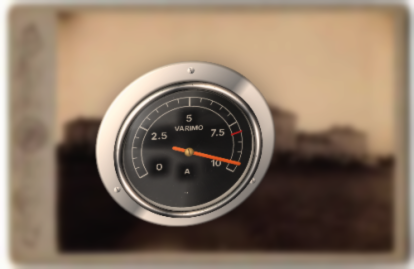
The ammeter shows 9.5 (A)
